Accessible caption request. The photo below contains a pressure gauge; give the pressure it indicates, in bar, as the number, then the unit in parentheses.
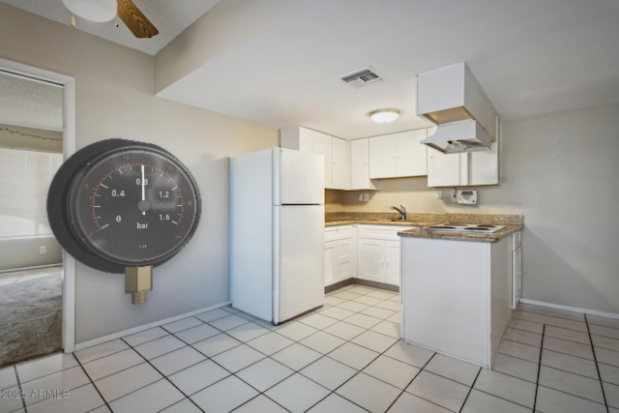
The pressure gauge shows 0.8 (bar)
